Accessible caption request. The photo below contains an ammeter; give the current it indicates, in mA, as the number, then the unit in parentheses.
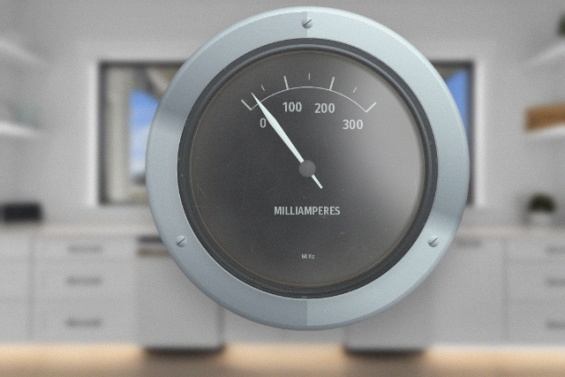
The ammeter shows 25 (mA)
